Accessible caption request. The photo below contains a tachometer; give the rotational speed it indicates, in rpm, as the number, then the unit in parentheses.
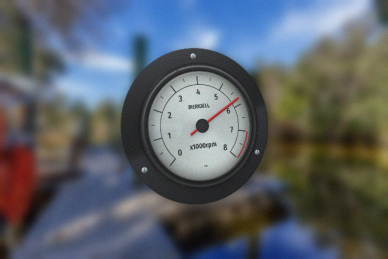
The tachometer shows 5750 (rpm)
